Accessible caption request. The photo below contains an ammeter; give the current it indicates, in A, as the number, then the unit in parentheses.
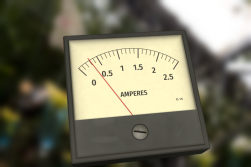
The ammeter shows 0.3 (A)
